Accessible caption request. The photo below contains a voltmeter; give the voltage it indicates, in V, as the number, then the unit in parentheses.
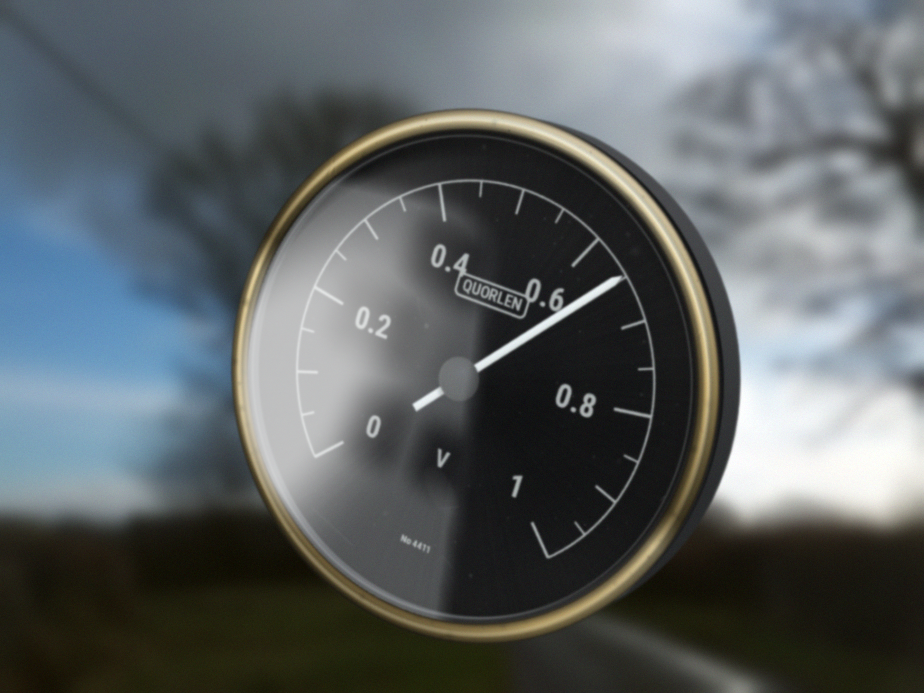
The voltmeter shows 0.65 (V)
